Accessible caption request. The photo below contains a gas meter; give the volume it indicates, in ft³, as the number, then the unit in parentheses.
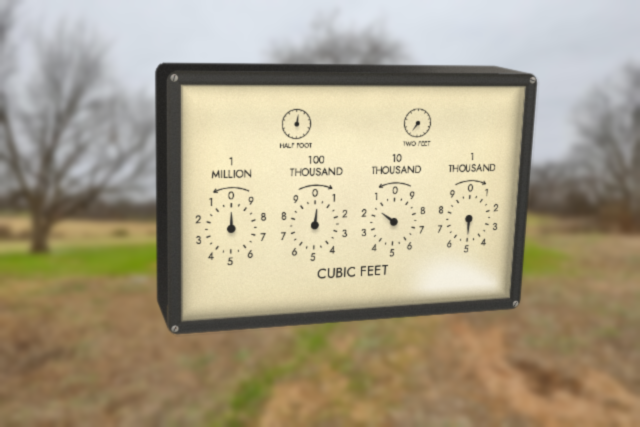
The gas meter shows 1500 (ft³)
